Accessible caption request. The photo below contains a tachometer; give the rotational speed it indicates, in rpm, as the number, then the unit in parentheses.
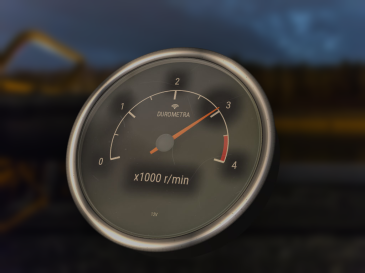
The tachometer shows 3000 (rpm)
